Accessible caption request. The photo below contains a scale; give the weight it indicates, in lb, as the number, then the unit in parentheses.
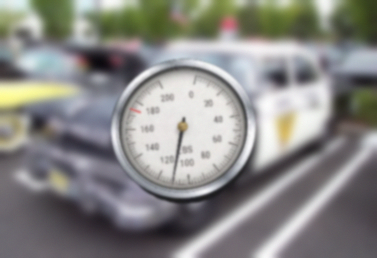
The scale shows 110 (lb)
